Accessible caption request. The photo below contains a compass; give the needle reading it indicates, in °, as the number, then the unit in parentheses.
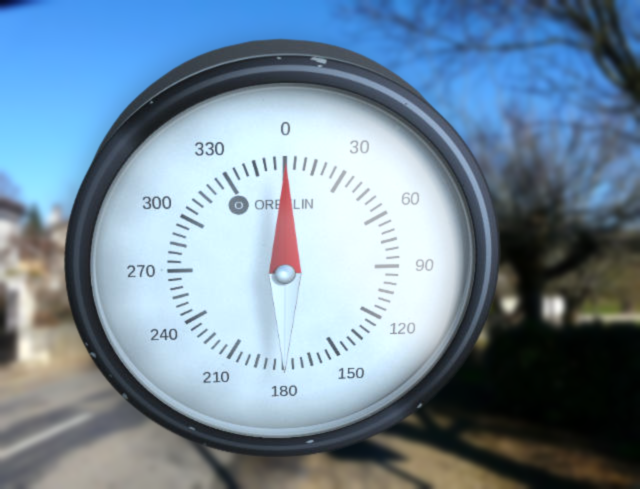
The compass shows 0 (°)
